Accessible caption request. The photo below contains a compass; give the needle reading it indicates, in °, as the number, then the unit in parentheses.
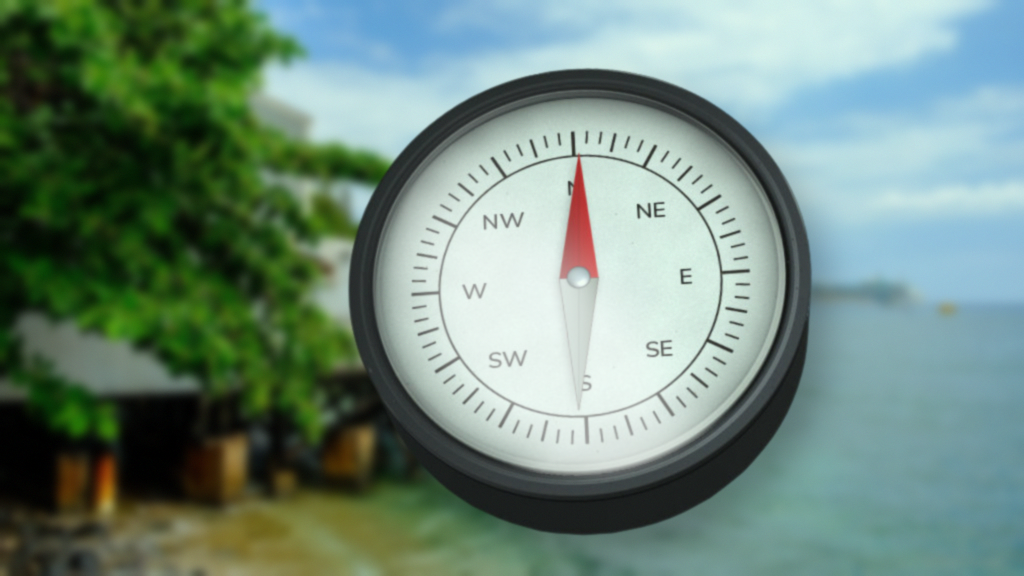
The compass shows 2.5 (°)
